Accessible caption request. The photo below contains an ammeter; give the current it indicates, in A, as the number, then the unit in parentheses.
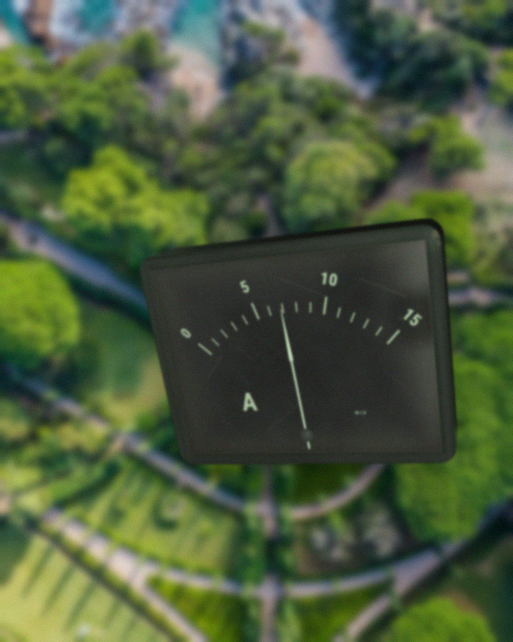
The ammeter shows 7 (A)
